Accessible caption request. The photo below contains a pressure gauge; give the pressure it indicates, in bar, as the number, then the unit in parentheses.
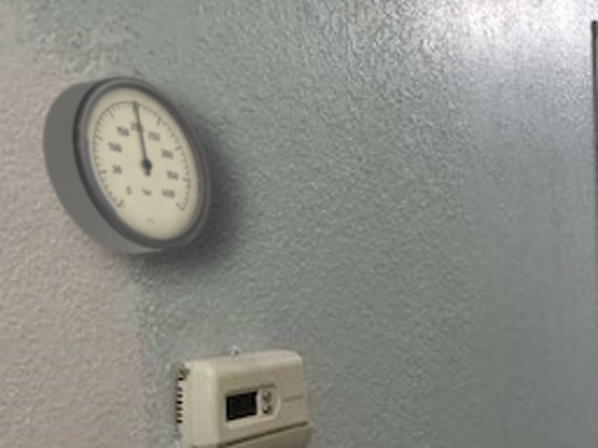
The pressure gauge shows 200 (bar)
